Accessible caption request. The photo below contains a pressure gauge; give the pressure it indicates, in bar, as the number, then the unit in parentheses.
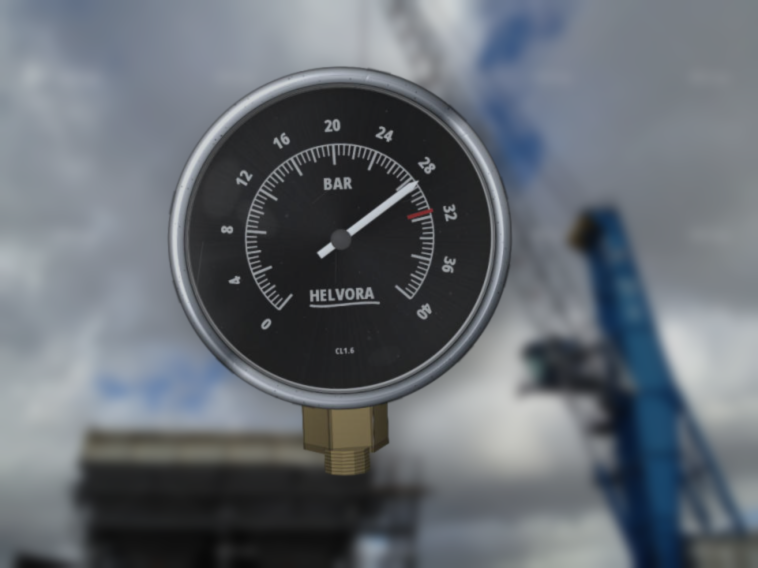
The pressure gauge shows 28.5 (bar)
